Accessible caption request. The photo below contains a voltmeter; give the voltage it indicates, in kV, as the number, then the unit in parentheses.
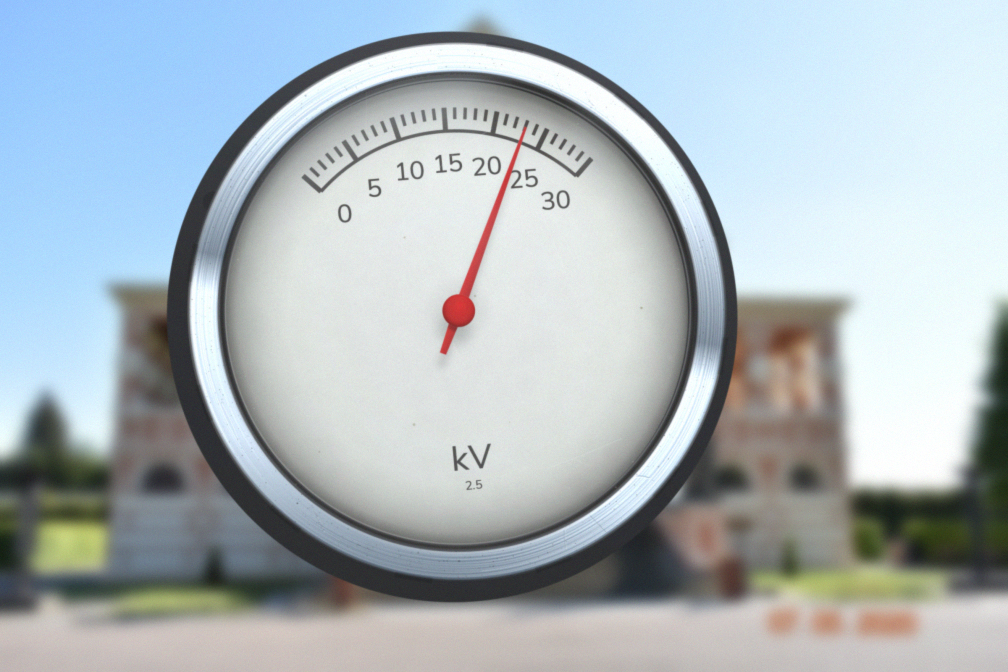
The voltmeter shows 23 (kV)
